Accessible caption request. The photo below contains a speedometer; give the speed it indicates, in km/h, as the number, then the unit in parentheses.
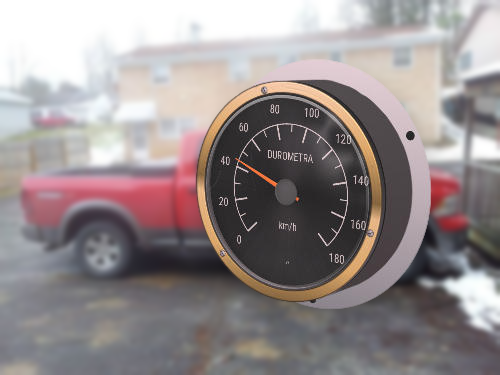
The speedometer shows 45 (km/h)
